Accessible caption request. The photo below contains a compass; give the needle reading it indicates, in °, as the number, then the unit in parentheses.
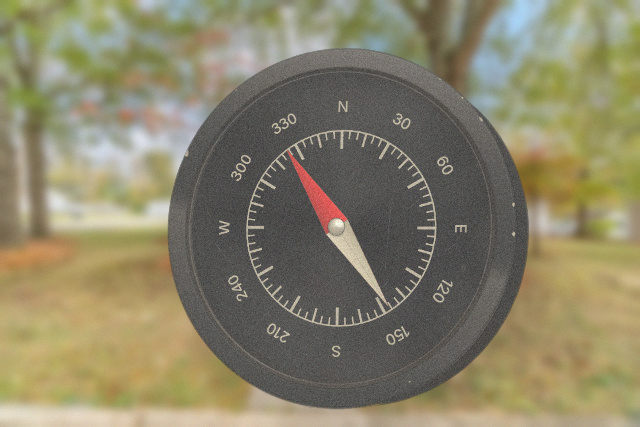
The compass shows 325 (°)
